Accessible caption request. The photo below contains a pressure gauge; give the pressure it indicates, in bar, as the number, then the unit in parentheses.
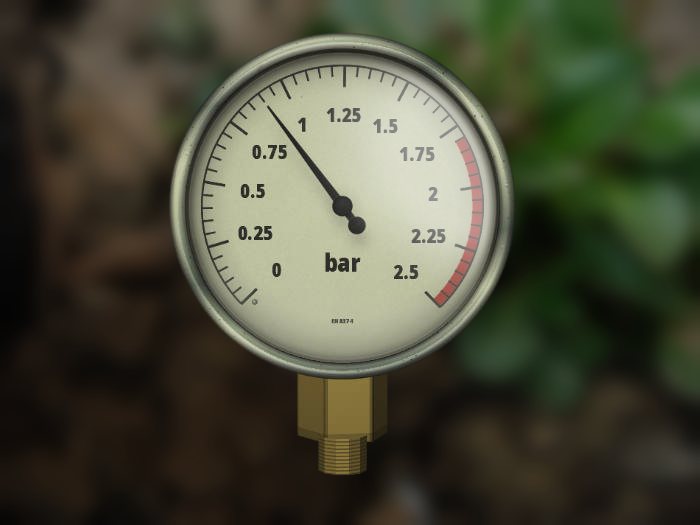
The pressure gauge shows 0.9 (bar)
